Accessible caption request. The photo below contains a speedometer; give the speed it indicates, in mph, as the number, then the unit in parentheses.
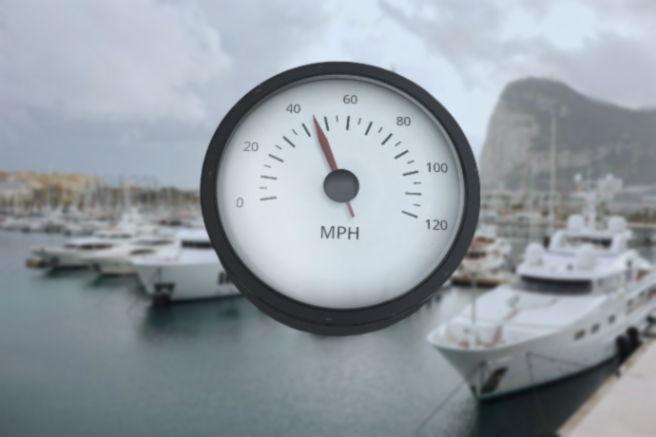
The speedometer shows 45 (mph)
